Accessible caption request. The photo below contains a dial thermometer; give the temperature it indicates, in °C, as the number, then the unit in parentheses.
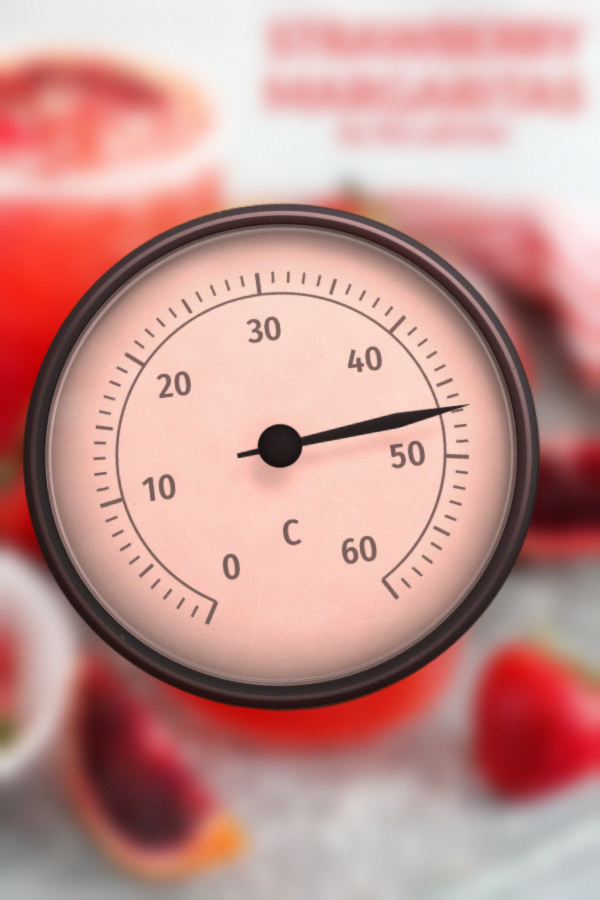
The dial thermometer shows 47 (°C)
